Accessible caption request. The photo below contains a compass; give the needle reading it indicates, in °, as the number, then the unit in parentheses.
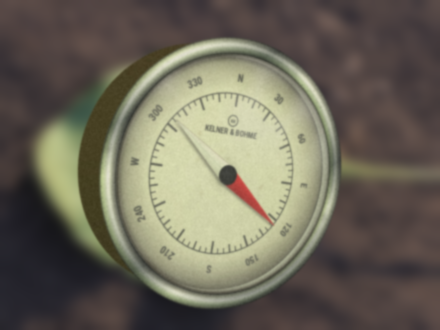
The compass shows 125 (°)
